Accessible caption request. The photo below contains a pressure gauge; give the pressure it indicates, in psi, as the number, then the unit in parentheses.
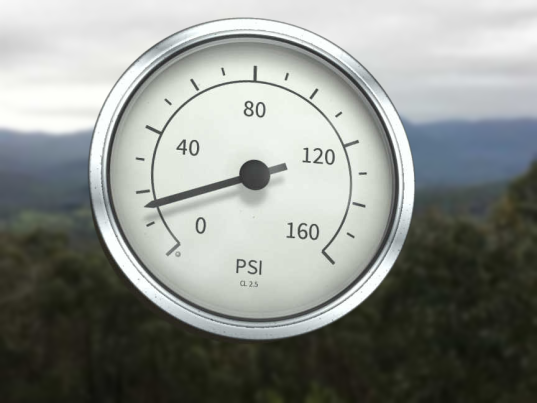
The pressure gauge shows 15 (psi)
